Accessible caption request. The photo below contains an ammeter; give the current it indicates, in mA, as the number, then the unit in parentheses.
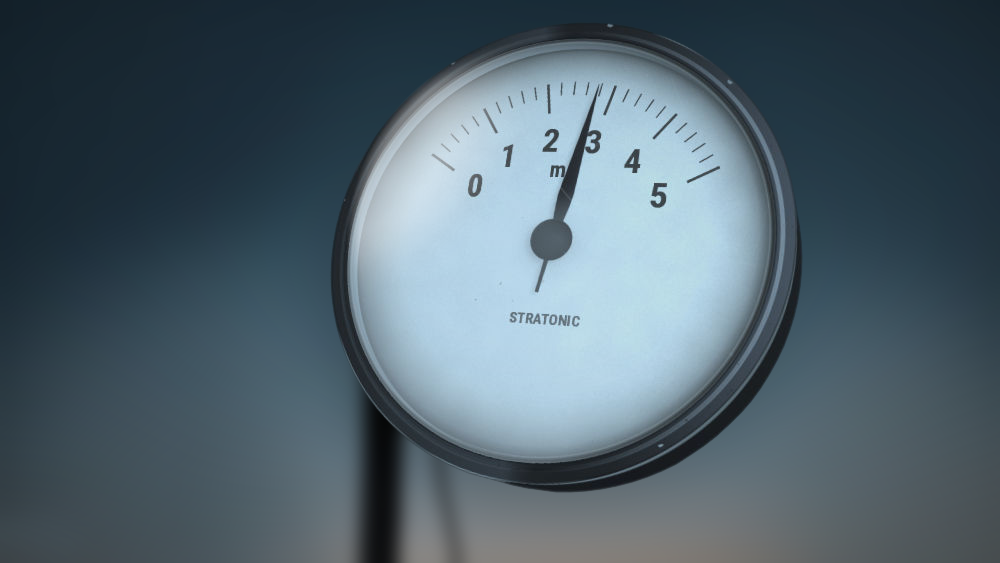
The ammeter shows 2.8 (mA)
